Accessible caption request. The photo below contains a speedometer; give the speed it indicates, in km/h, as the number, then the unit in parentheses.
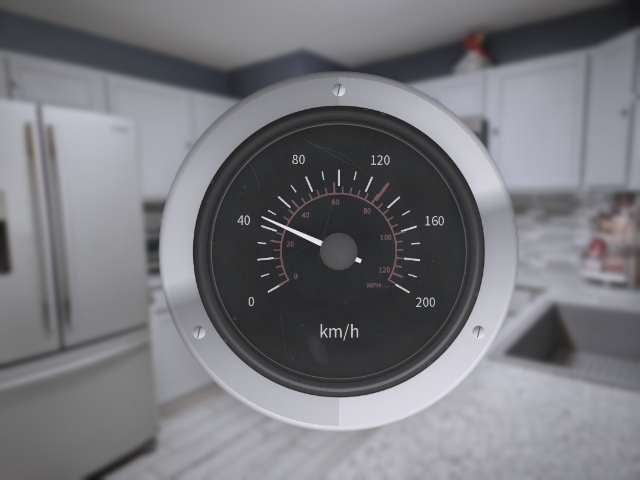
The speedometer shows 45 (km/h)
